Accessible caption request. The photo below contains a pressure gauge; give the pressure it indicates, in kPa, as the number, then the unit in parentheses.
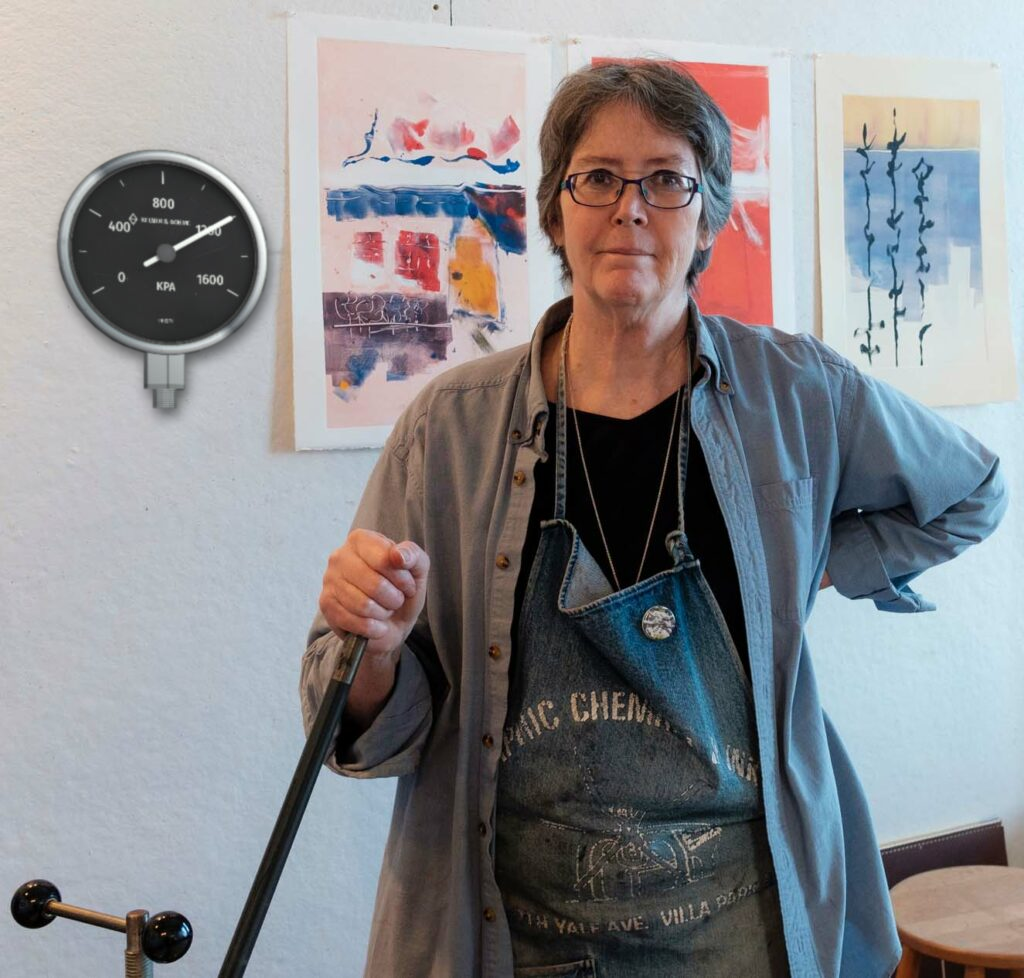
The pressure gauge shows 1200 (kPa)
